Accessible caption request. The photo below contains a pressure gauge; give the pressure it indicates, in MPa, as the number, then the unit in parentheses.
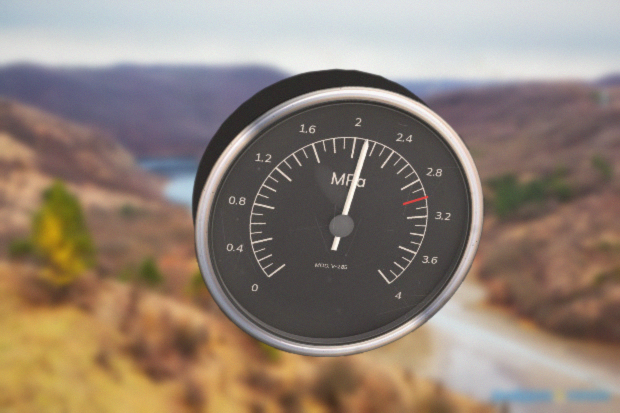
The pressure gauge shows 2.1 (MPa)
